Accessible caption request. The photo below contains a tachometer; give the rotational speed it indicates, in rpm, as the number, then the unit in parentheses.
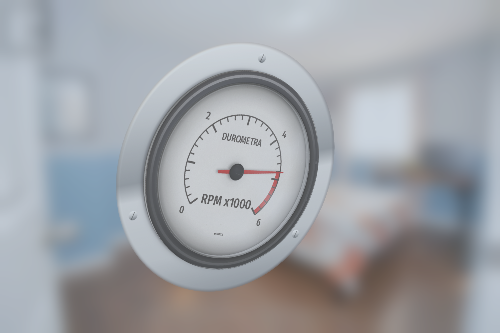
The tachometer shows 4800 (rpm)
